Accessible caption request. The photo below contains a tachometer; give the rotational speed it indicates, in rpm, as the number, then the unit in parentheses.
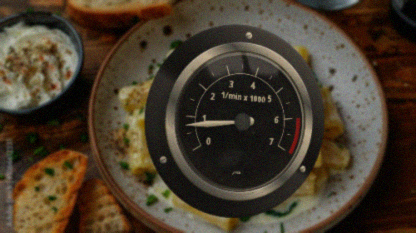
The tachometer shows 750 (rpm)
